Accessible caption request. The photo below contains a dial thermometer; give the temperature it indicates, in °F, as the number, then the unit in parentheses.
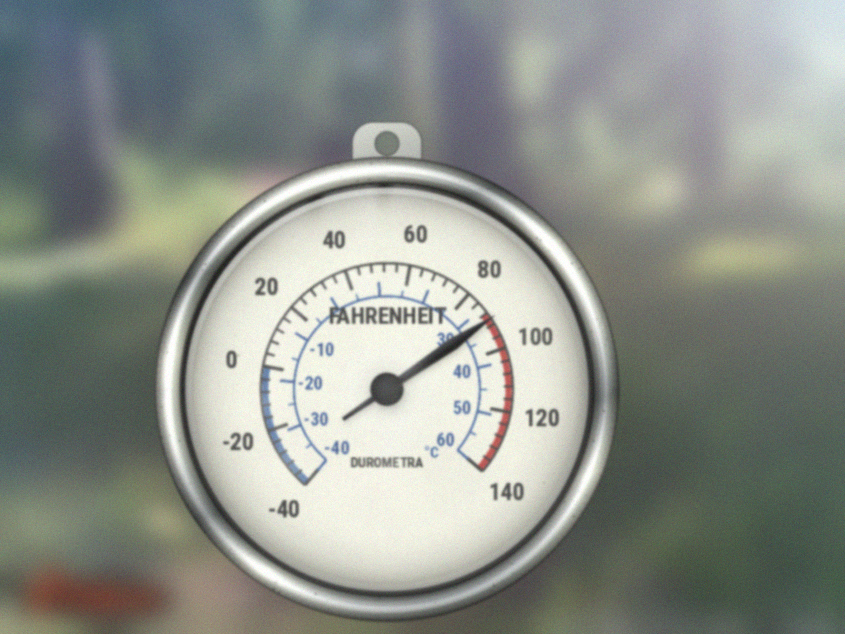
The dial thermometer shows 90 (°F)
